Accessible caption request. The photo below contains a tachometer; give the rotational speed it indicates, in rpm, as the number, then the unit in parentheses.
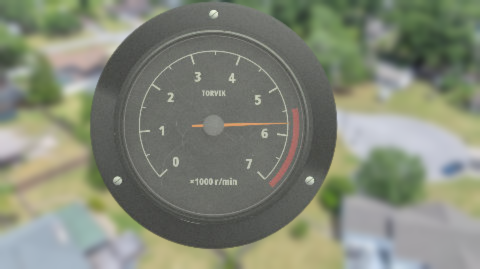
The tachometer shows 5750 (rpm)
